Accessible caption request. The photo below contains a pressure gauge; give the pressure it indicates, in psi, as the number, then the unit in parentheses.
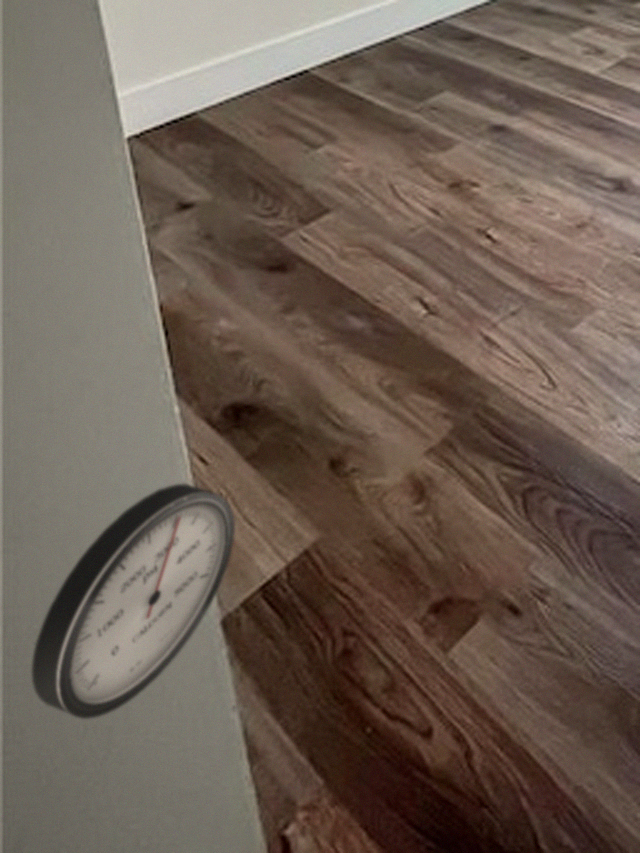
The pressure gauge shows 3000 (psi)
